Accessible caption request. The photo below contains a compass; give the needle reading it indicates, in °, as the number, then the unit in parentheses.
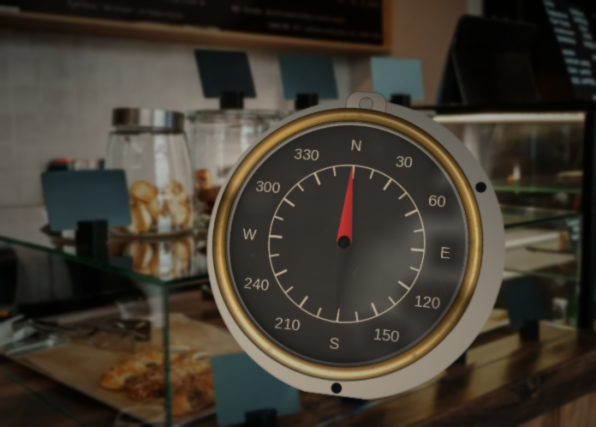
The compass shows 0 (°)
